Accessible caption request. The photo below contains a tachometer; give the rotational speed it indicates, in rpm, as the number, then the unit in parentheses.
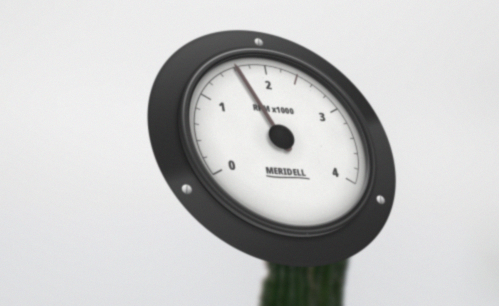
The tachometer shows 1600 (rpm)
